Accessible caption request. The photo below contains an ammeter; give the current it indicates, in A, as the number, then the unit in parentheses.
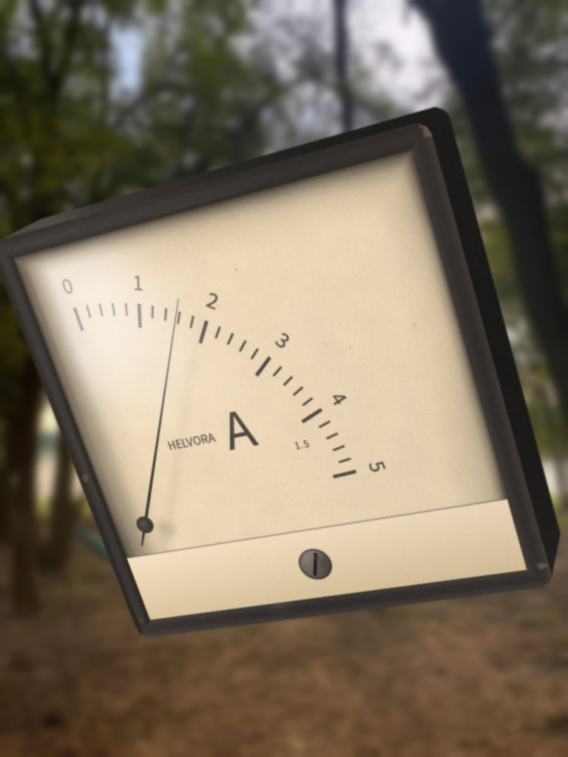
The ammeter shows 1.6 (A)
